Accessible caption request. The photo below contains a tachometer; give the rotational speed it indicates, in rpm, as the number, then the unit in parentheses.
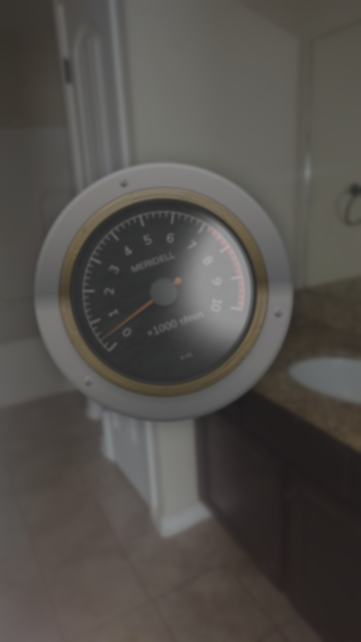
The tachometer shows 400 (rpm)
